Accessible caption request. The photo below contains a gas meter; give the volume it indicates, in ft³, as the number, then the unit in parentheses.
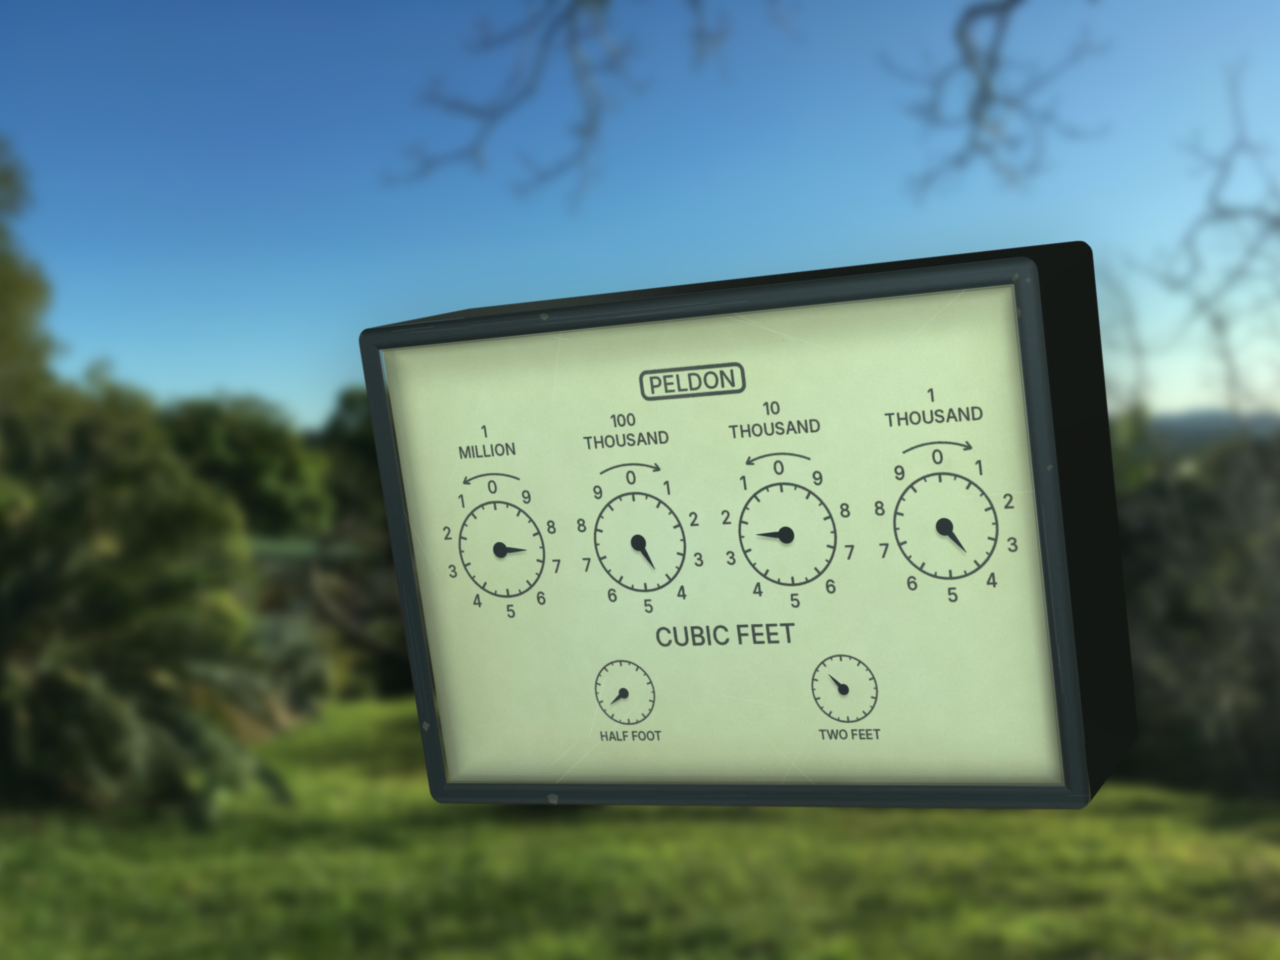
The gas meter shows 742400 (ft³)
